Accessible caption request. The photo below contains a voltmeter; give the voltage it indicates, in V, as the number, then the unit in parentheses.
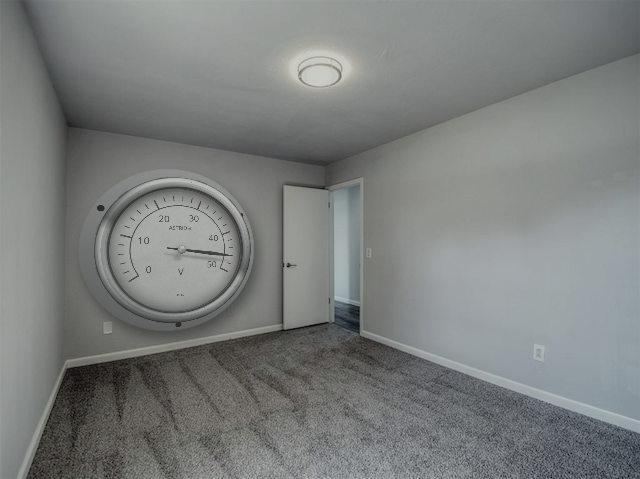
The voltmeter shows 46 (V)
